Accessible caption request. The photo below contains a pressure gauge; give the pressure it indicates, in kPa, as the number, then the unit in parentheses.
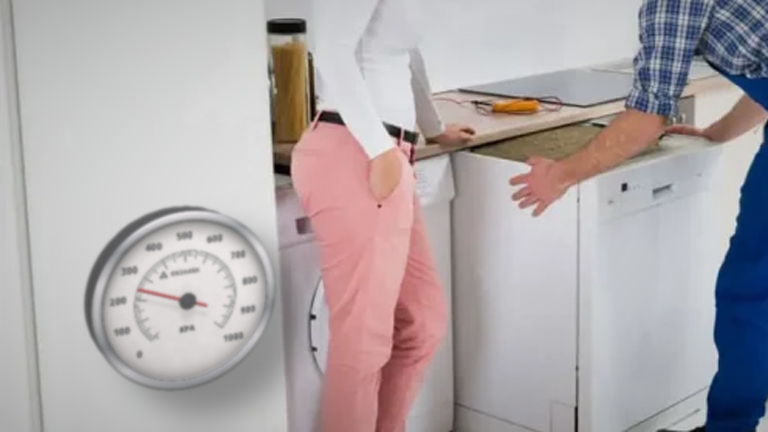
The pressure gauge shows 250 (kPa)
